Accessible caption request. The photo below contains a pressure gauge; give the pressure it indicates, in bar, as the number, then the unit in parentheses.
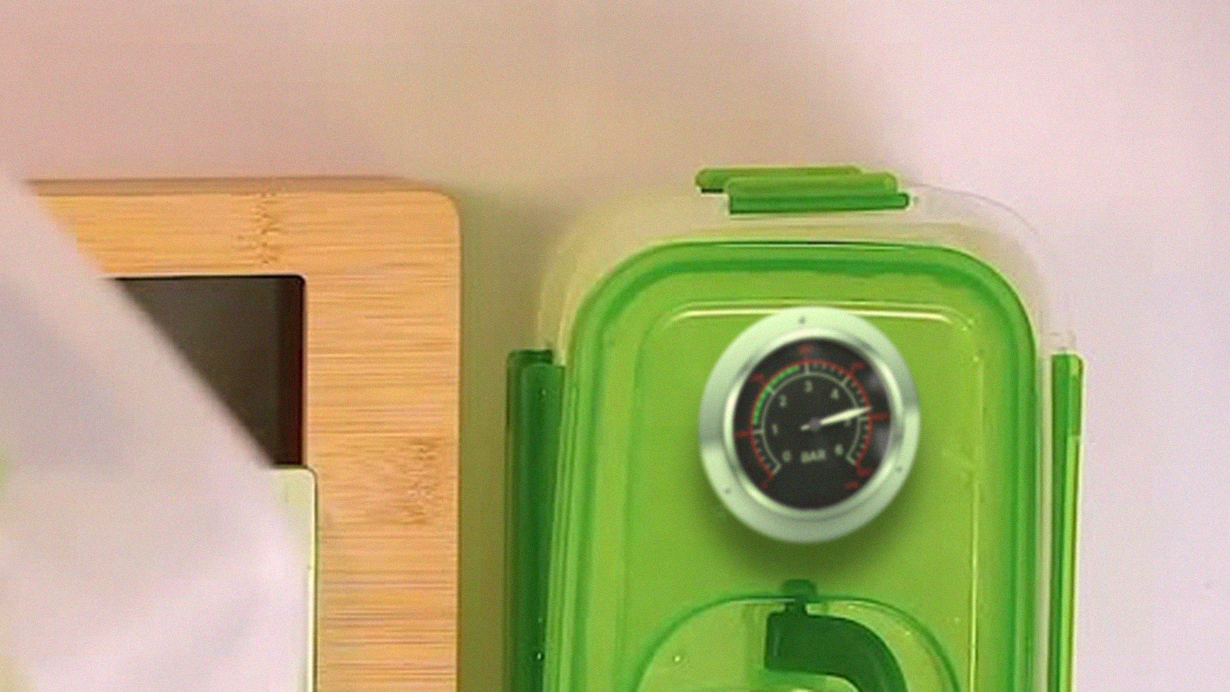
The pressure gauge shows 4.8 (bar)
